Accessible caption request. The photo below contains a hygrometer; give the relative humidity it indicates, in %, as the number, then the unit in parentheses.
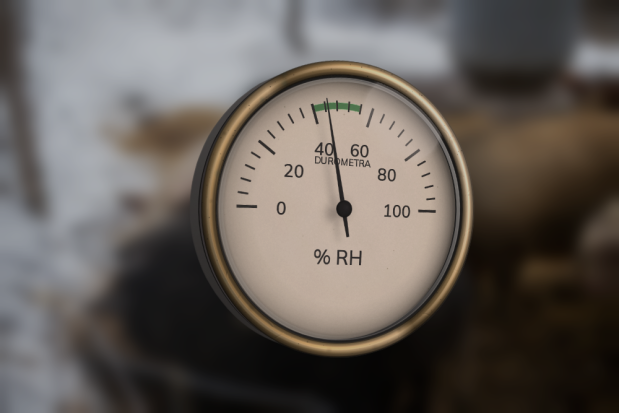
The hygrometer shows 44 (%)
